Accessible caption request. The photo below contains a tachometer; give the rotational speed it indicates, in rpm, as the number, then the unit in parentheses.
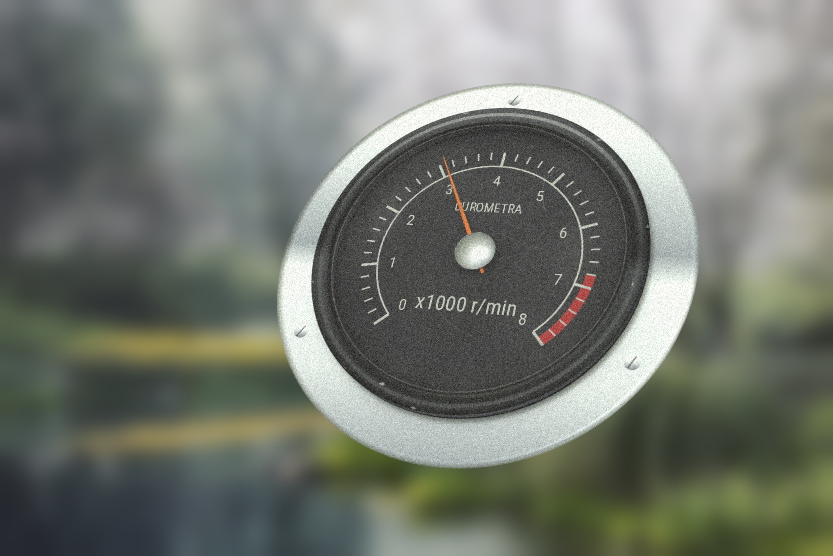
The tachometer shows 3100 (rpm)
